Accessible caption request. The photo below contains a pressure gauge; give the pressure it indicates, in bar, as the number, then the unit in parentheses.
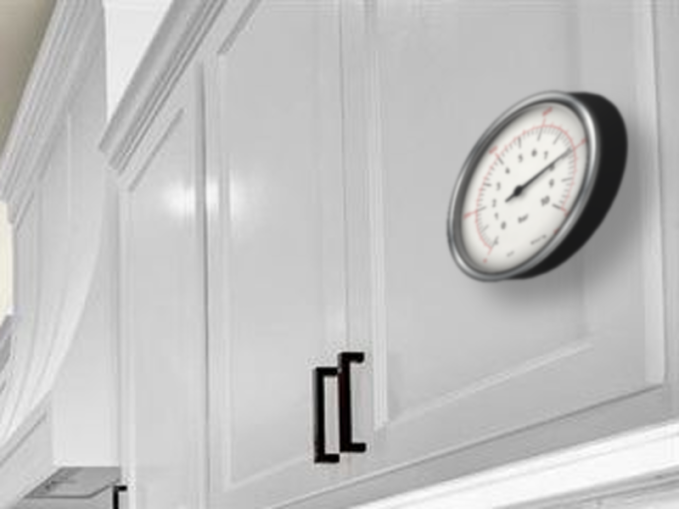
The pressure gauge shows 8 (bar)
